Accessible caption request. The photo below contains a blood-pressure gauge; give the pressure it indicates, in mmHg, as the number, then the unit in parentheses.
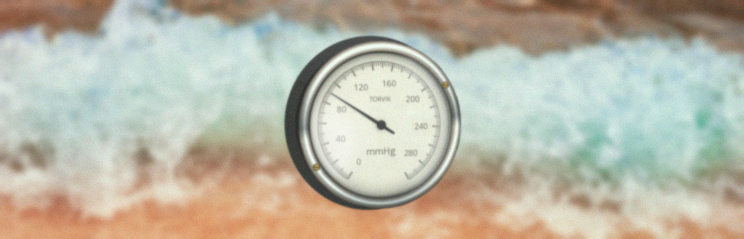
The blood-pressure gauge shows 90 (mmHg)
